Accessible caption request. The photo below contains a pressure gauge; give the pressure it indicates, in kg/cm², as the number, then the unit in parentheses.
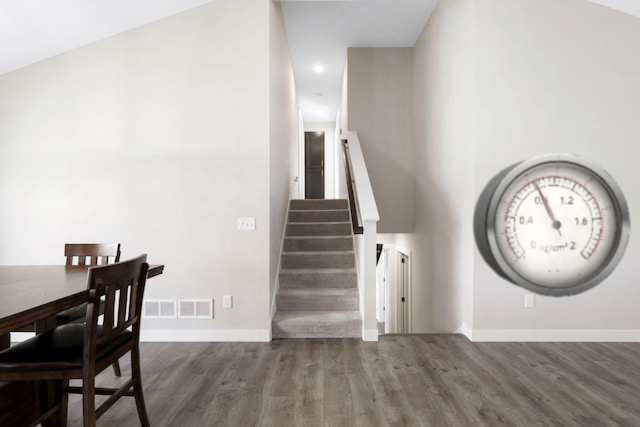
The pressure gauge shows 0.8 (kg/cm²)
